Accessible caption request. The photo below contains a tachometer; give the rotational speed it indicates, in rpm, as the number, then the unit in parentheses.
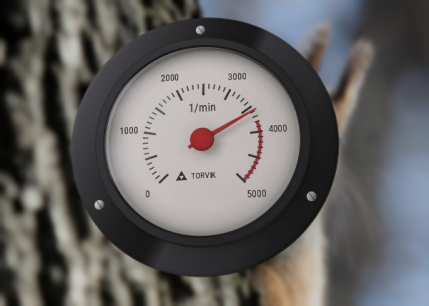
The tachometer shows 3600 (rpm)
